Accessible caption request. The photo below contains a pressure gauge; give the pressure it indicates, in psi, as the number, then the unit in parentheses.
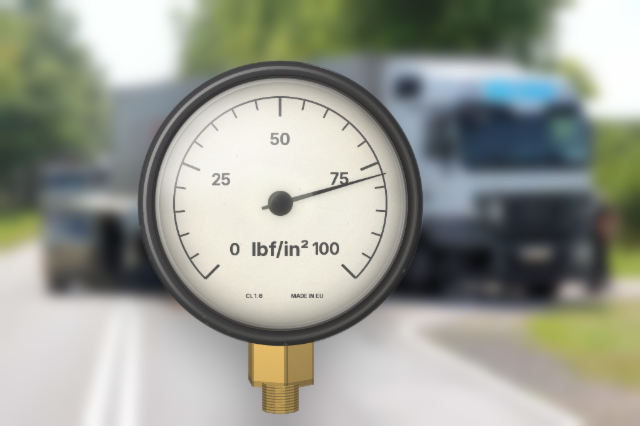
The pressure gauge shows 77.5 (psi)
